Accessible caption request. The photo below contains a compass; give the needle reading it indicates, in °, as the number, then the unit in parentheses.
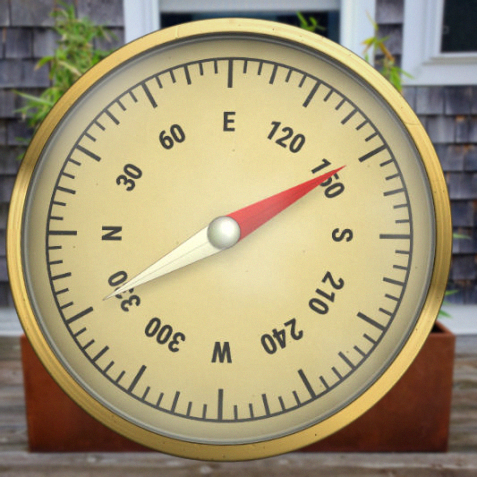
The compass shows 150 (°)
